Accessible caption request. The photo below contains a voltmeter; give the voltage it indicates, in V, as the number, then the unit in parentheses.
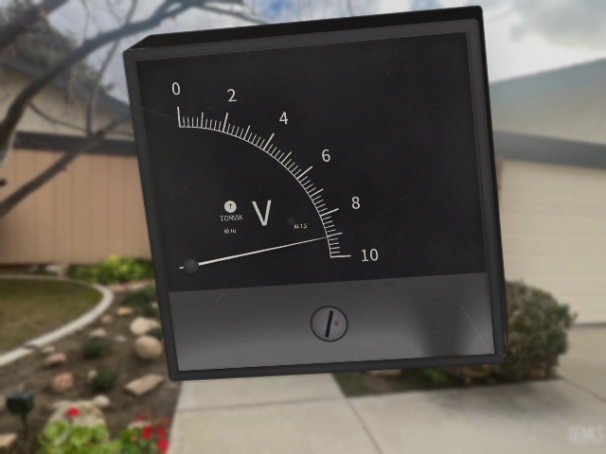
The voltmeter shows 9 (V)
